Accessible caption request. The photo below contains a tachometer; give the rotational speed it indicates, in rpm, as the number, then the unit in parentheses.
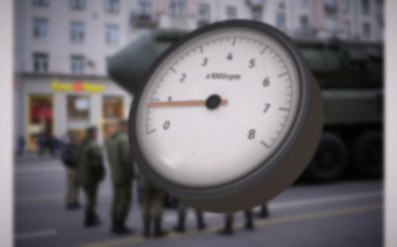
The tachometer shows 800 (rpm)
